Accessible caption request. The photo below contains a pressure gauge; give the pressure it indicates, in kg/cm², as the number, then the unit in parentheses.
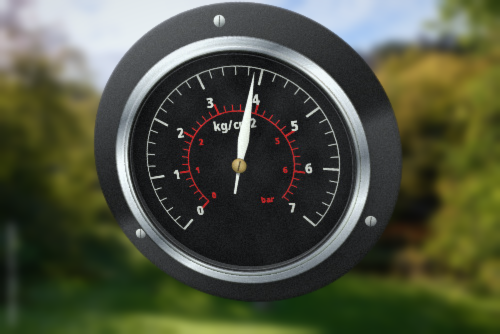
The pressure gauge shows 3.9 (kg/cm²)
